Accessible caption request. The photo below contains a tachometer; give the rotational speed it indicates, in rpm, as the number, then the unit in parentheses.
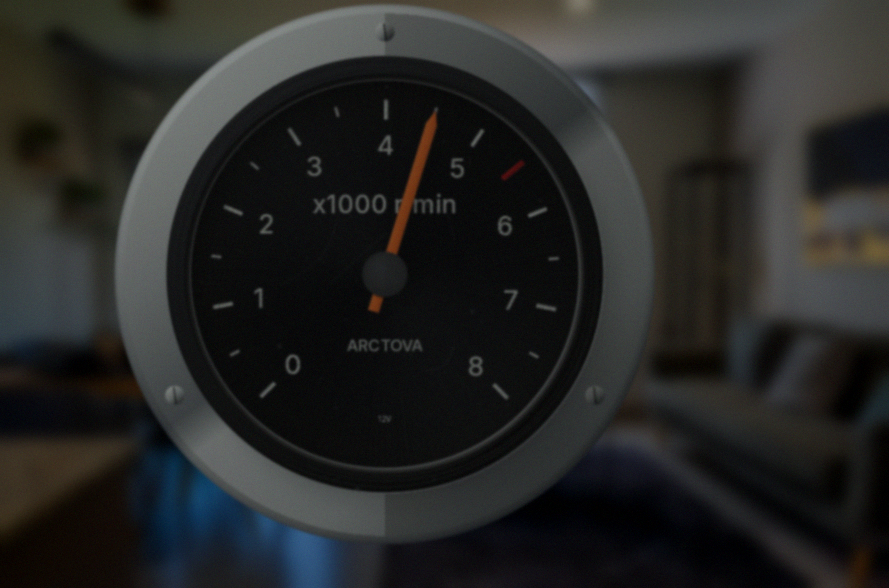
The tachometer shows 4500 (rpm)
